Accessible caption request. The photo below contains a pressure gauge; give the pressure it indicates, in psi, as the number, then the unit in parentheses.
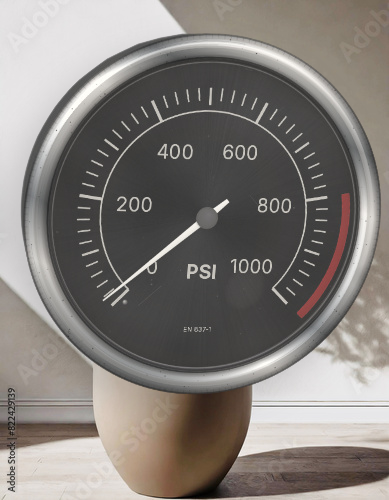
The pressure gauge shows 20 (psi)
